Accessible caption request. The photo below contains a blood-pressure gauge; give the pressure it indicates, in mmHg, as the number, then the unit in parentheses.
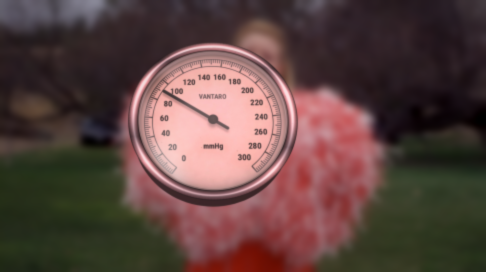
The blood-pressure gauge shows 90 (mmHg)
